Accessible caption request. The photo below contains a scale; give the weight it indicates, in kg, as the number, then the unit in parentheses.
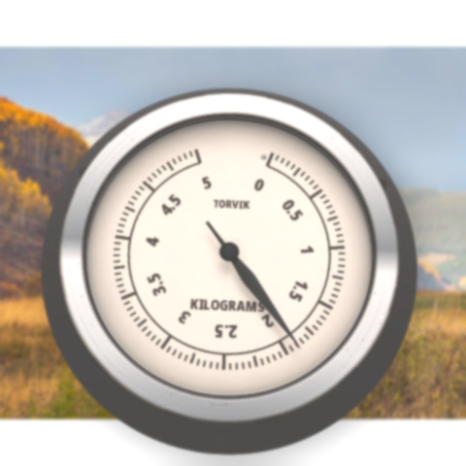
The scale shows 1.9 (kg)
